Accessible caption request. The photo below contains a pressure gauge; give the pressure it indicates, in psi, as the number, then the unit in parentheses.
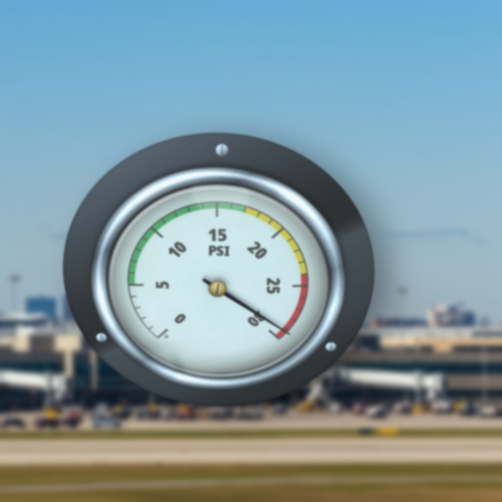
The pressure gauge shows 29 (psi)
